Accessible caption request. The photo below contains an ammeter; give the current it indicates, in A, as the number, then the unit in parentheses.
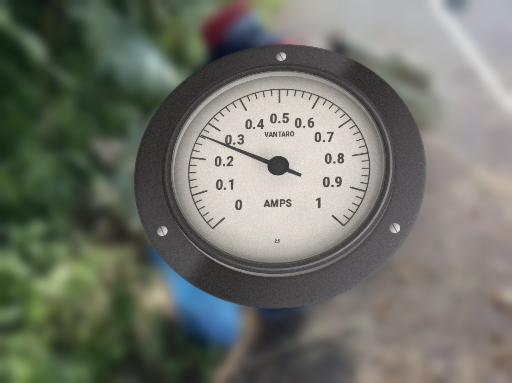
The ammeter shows 0.26 (A)
